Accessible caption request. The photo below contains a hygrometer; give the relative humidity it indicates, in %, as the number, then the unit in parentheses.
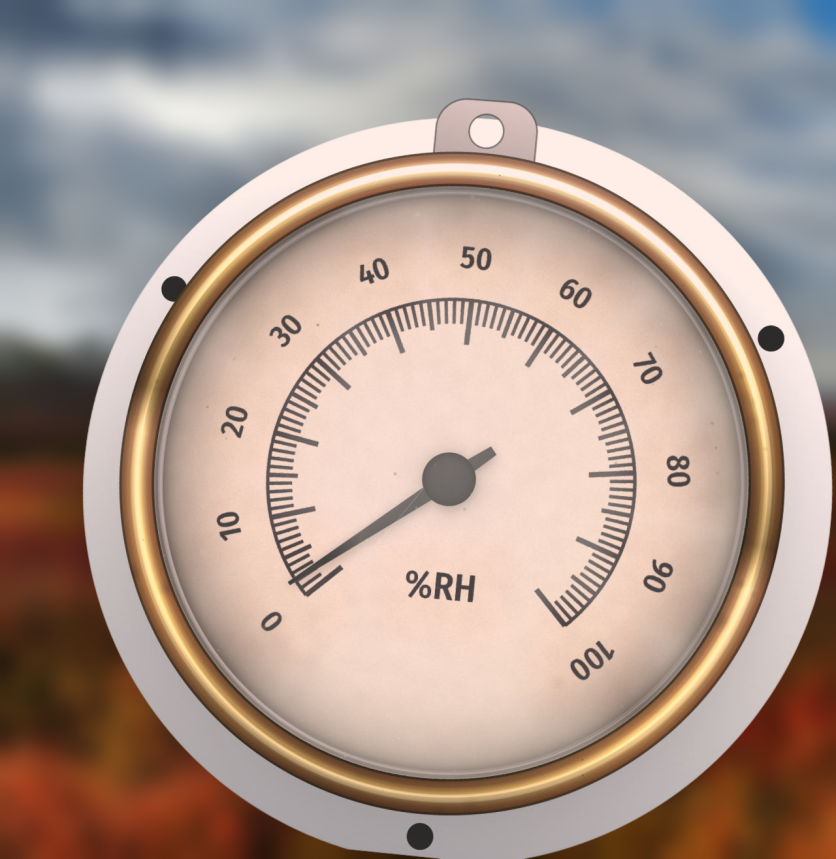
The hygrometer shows 2 (%)
